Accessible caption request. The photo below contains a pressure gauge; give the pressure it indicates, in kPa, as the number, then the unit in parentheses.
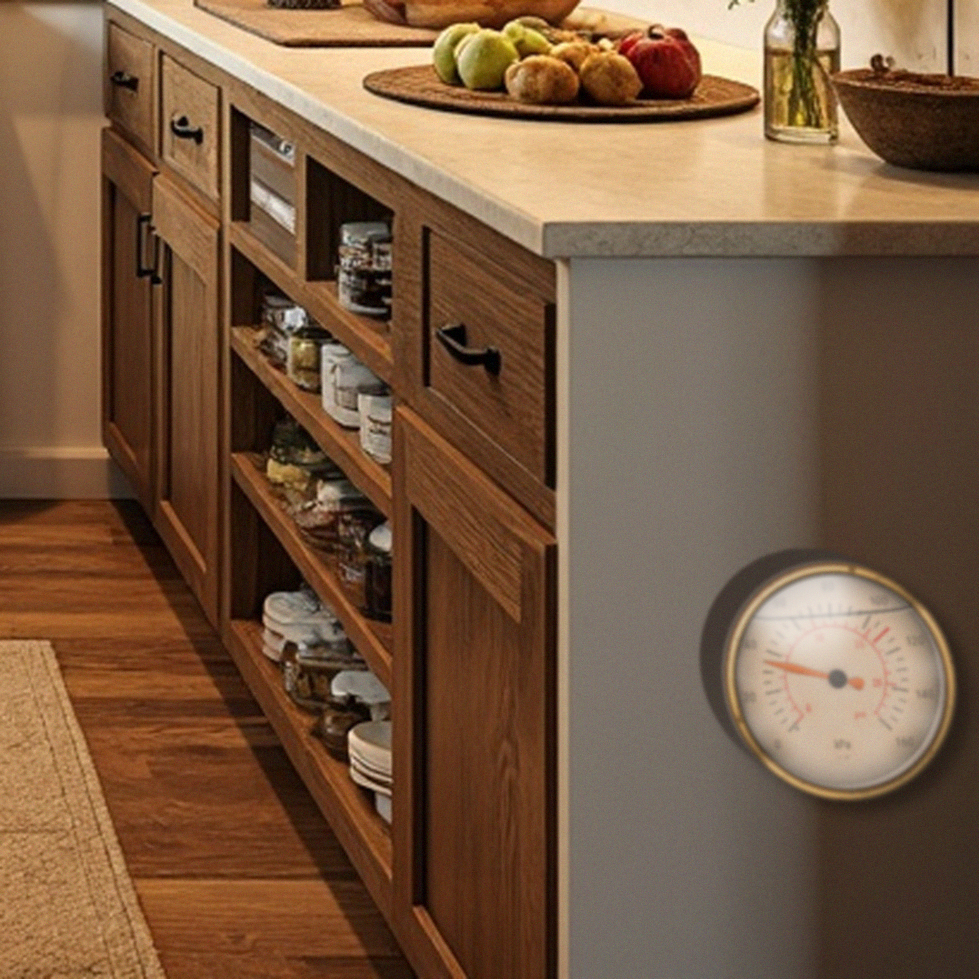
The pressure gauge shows 35 (kPa)
